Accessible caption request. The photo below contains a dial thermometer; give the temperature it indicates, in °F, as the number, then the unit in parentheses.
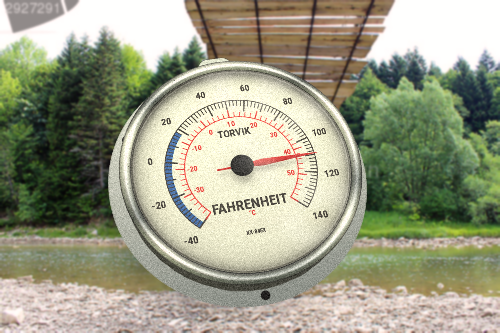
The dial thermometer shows 110 (°F)
